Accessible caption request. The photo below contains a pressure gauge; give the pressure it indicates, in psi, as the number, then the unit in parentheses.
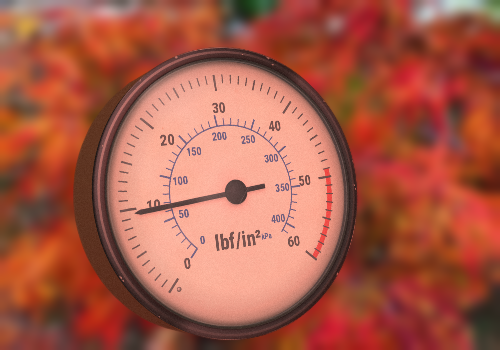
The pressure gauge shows 9.5 (psi)
